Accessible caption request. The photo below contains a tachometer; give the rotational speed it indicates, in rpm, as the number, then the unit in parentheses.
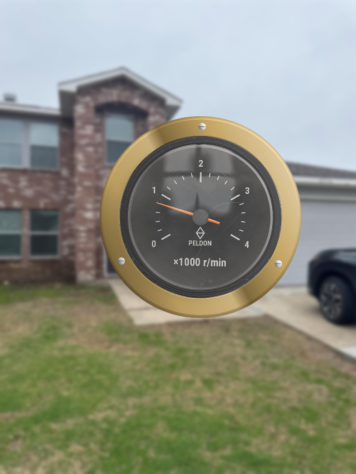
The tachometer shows 800 (rpm)
